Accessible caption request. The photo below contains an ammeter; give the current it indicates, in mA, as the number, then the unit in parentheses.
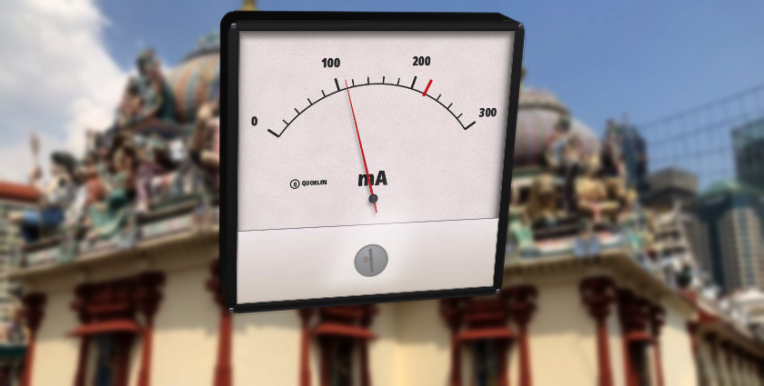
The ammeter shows 110 (mA)
